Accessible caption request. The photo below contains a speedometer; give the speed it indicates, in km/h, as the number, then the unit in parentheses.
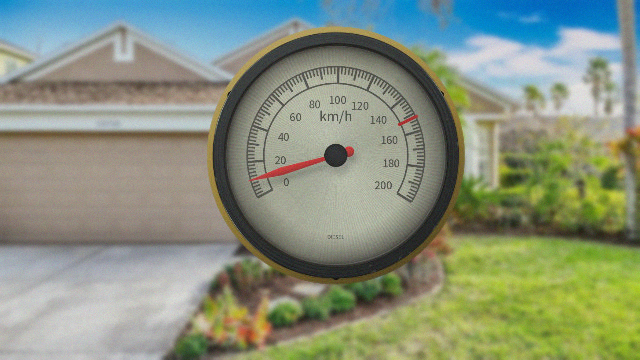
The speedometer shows 10 (km/h)
